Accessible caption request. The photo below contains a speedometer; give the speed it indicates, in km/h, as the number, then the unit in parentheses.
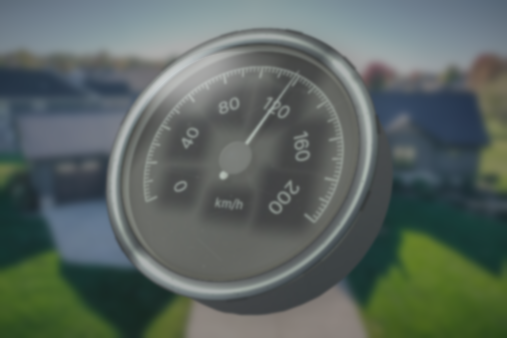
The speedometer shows 120 (km/h)
